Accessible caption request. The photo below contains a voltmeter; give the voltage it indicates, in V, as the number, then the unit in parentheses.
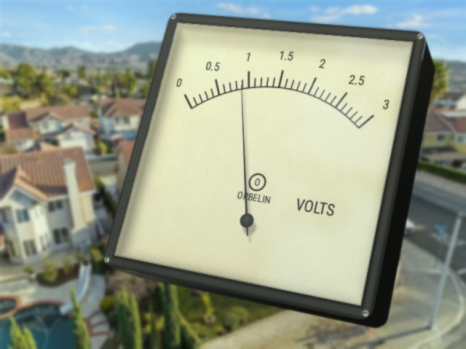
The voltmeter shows 0.9 (V)
